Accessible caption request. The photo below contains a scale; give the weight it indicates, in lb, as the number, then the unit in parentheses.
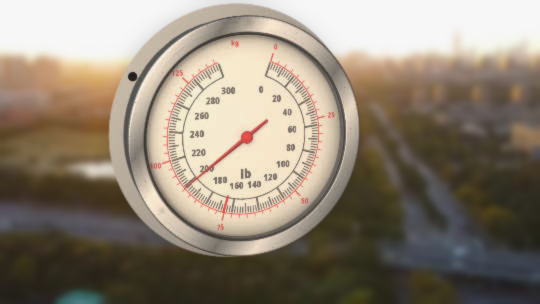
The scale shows 200 (lb)
